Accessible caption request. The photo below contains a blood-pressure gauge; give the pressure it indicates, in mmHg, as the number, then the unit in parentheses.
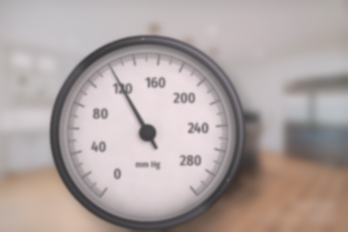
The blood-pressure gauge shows 120 (mmHg)
